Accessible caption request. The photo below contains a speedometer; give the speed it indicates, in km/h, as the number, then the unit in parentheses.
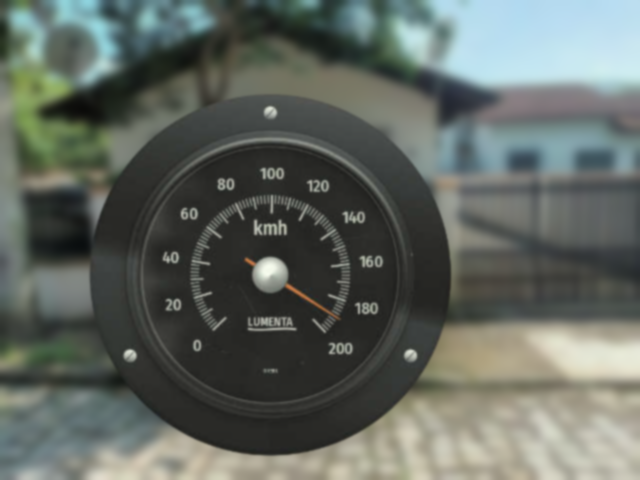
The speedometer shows 190 (km/h)
